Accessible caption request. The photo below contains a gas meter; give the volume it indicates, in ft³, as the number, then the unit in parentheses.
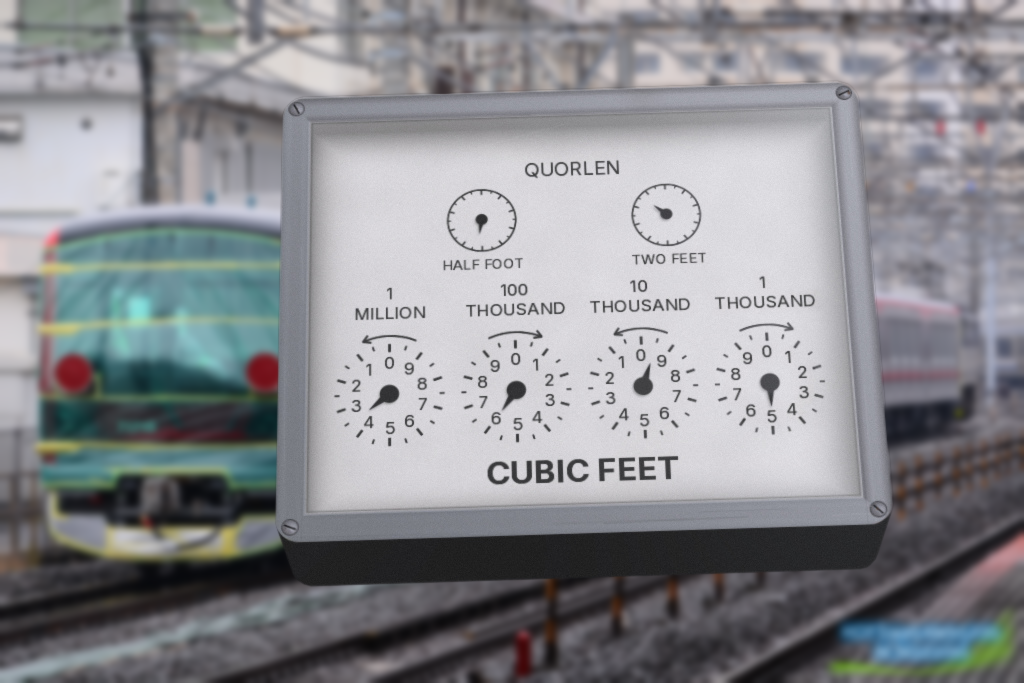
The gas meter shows 359500 (ft³)
